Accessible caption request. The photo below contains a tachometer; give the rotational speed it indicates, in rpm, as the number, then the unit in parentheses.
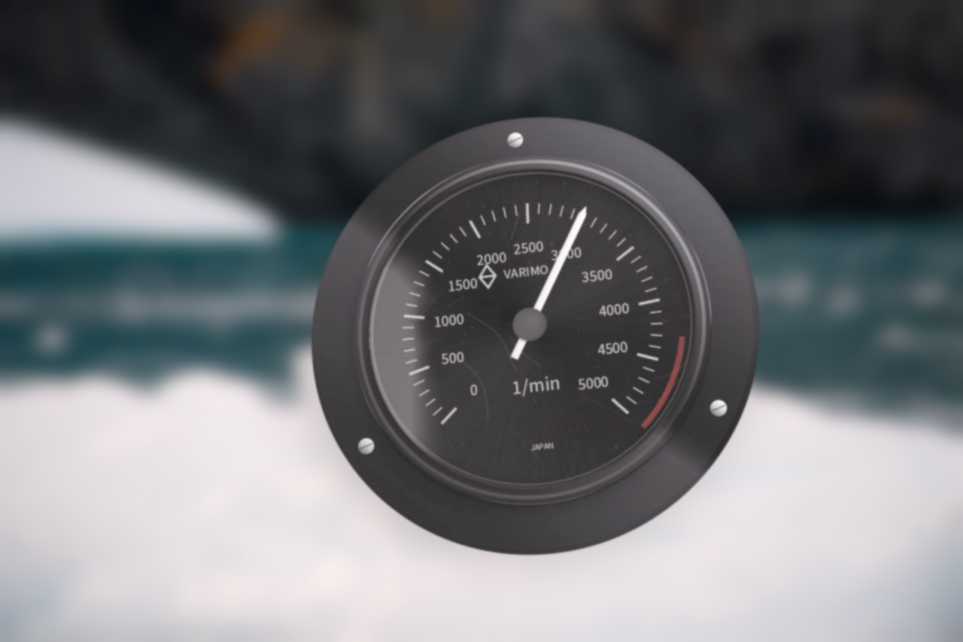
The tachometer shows 3000 (rpm)
